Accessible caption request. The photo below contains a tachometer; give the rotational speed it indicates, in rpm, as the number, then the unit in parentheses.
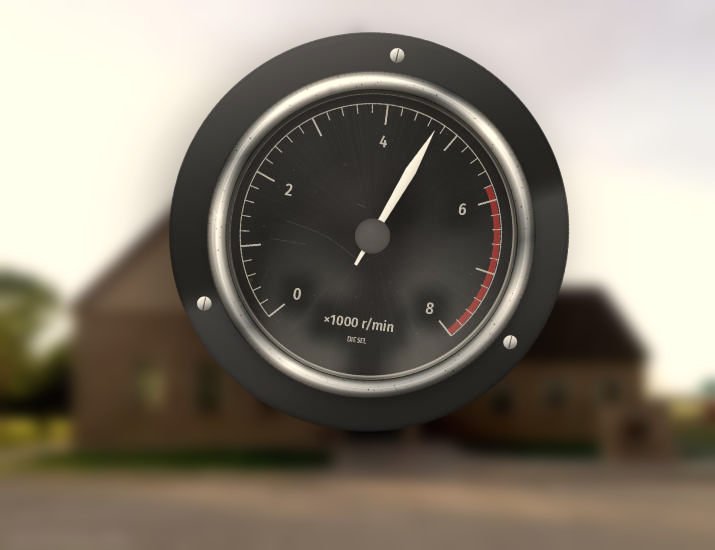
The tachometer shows 4700 (rpm)
